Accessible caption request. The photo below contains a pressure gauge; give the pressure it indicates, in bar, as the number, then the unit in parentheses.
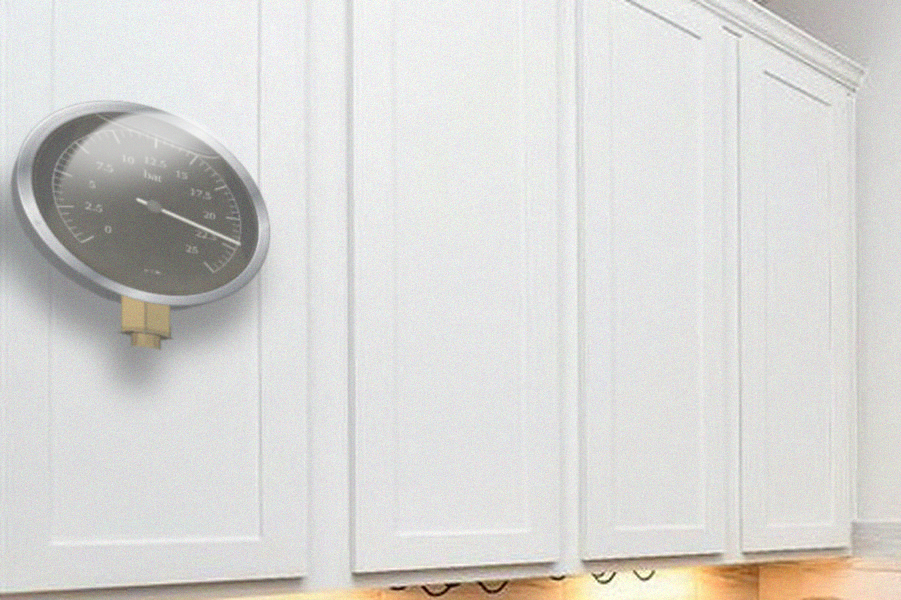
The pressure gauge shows 22 (bar)
